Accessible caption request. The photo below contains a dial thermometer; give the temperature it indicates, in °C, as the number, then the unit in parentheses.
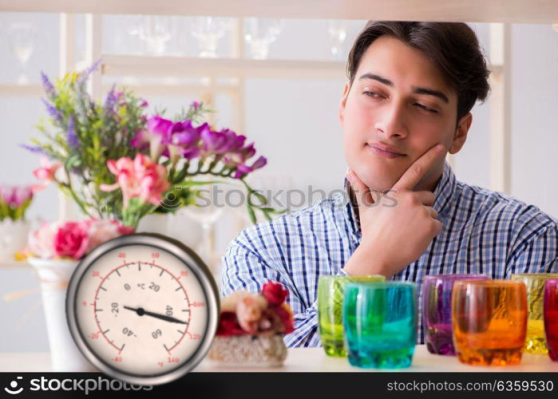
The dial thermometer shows 45 (°C)
